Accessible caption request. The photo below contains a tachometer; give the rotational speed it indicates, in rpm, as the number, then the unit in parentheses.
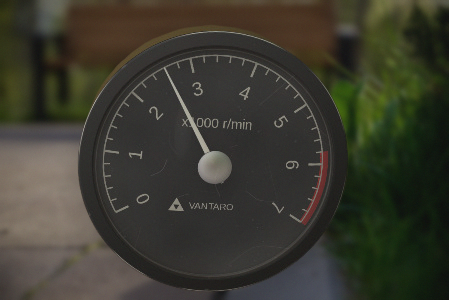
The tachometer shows 2600 (rpm)
